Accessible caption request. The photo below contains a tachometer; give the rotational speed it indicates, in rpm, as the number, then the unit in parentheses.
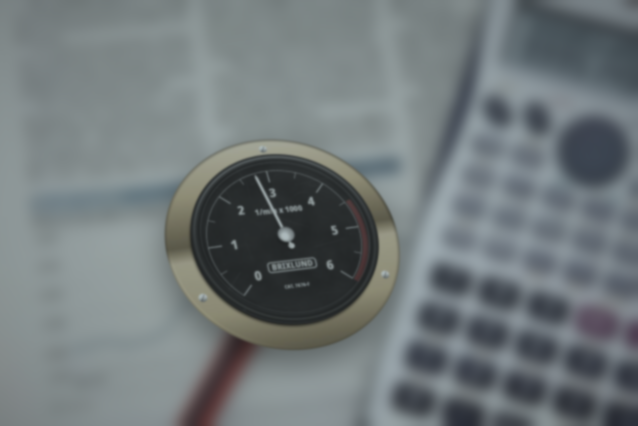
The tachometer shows 2750 (rpm)
